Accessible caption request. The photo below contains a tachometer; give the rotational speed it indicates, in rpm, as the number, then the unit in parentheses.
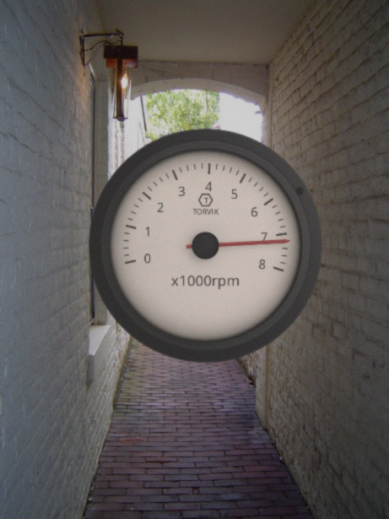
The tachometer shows 7200 (rpm)
